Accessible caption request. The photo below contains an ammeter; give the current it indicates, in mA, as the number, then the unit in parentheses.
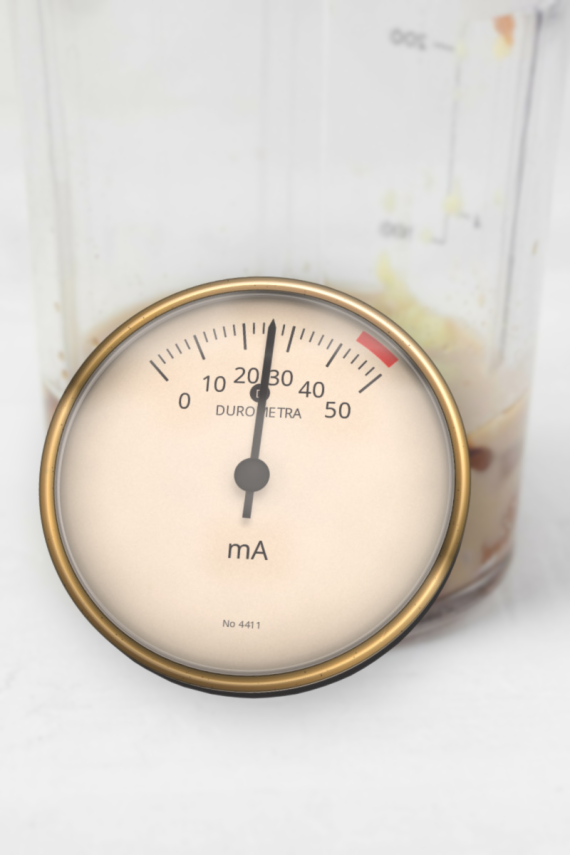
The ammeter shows 26 (mA)
